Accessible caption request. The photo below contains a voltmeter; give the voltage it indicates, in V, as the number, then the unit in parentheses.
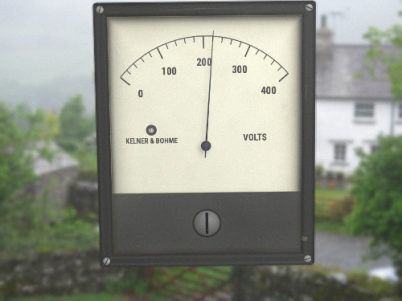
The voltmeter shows 220 (V)
